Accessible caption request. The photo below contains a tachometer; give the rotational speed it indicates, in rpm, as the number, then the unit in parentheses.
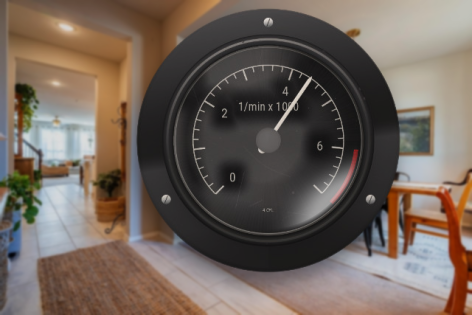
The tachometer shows 4400 (rpm)
